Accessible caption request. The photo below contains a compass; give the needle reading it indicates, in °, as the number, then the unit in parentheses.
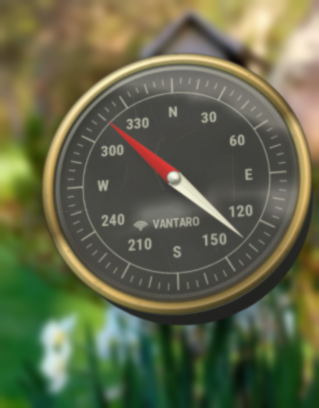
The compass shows 315 (°)
